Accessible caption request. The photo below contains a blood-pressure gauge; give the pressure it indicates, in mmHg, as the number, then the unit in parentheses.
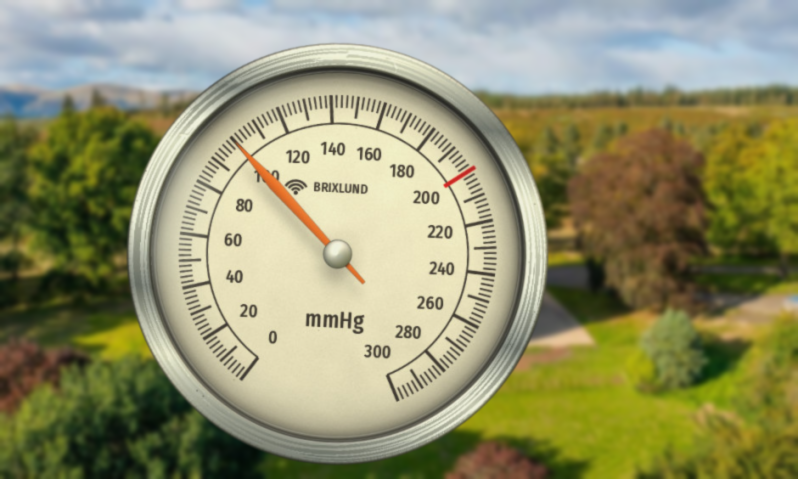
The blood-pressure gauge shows 100 (mmHg)
